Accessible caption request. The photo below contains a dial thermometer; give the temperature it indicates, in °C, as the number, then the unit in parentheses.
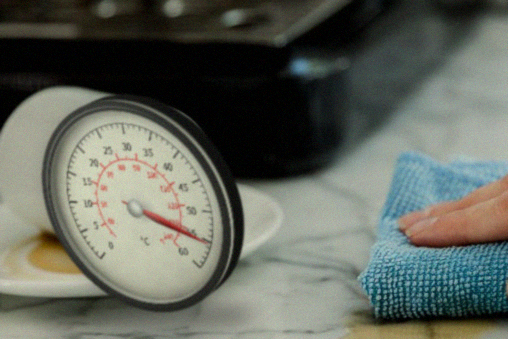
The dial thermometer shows 55 (°C)
